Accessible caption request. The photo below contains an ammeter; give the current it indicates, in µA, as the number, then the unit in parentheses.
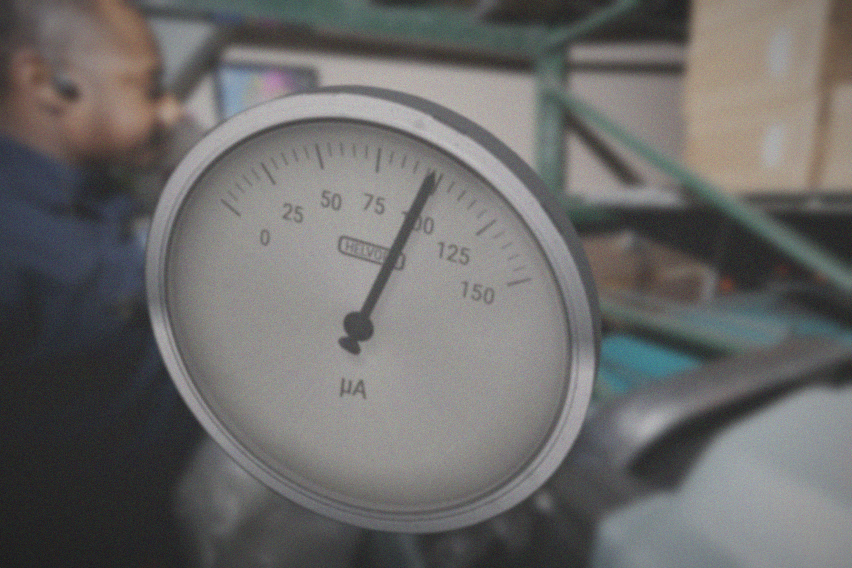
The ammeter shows 97.5 (µA)
